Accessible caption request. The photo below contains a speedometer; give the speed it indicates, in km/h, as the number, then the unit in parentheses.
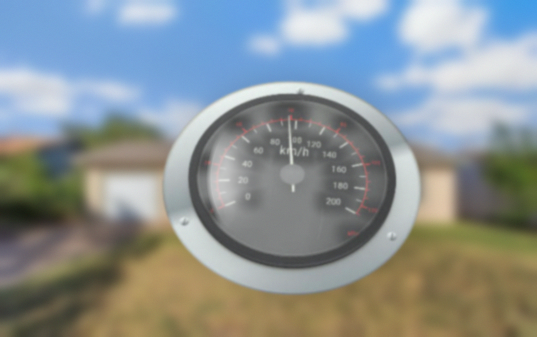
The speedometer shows 95 (km/h)
